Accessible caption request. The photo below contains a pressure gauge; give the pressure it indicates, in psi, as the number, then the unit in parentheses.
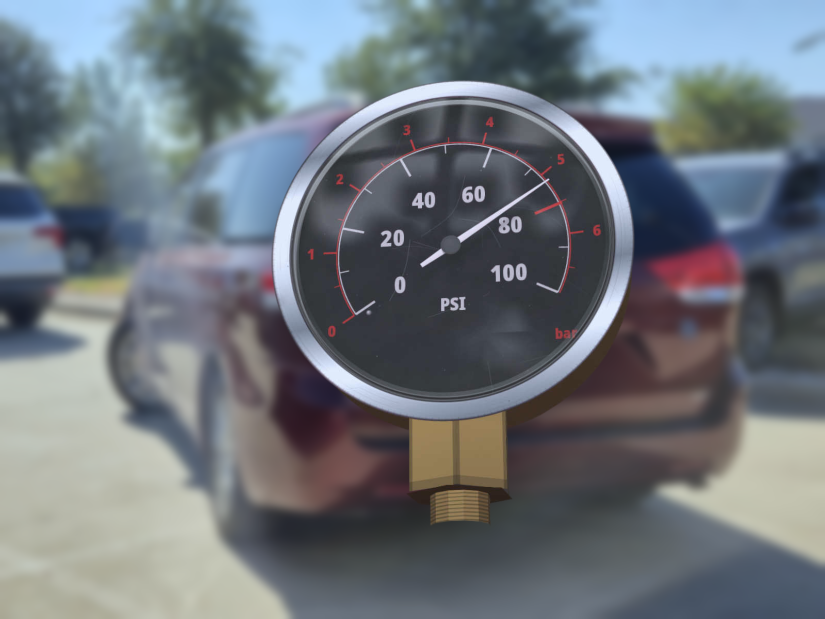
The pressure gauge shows 75 (psi)
